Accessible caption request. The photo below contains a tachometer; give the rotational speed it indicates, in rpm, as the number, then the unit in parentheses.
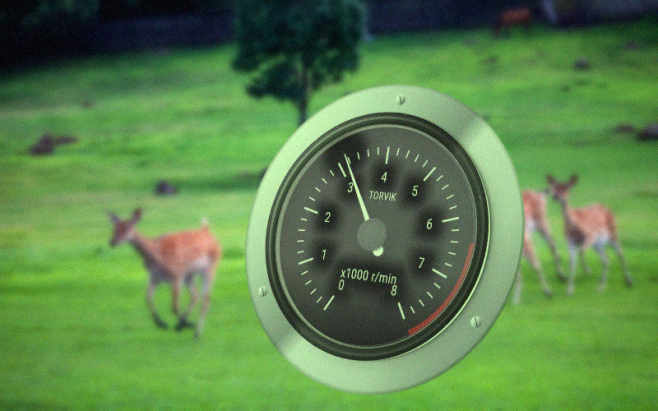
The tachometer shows 3200 (rpm)
